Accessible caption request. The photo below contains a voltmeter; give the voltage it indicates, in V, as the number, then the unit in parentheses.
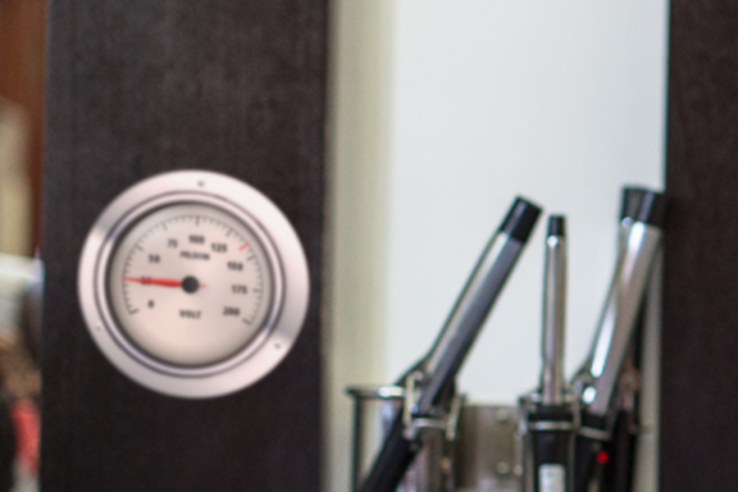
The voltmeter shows 25 (V)
